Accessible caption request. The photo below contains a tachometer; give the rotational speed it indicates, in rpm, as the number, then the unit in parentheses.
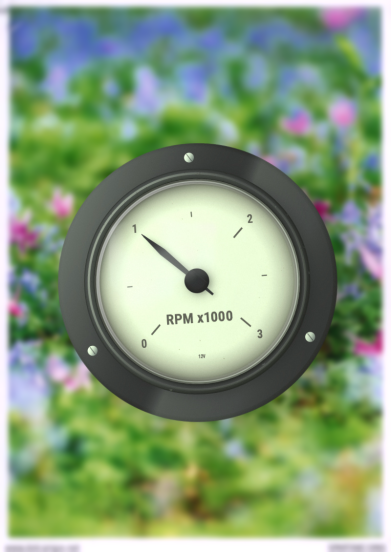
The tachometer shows 1000 (rpm)
